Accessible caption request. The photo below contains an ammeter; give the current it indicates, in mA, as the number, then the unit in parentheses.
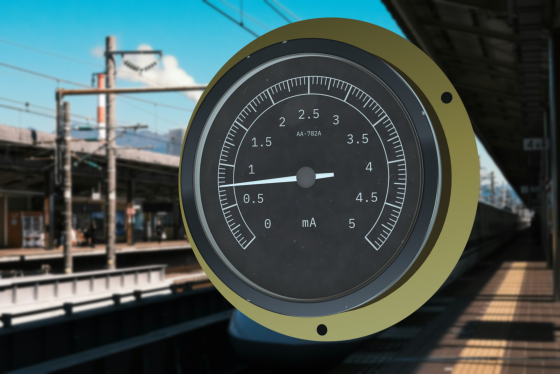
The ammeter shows 0.75 (mA)
